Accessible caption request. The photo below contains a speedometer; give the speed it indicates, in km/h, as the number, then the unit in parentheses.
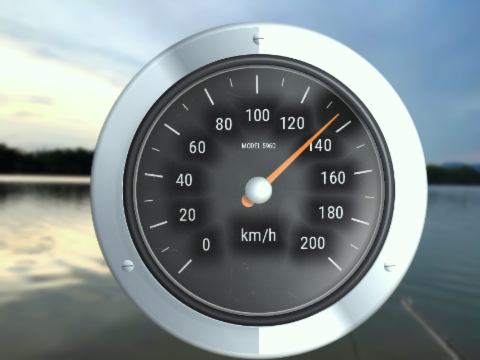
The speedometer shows 135 (km/h)
